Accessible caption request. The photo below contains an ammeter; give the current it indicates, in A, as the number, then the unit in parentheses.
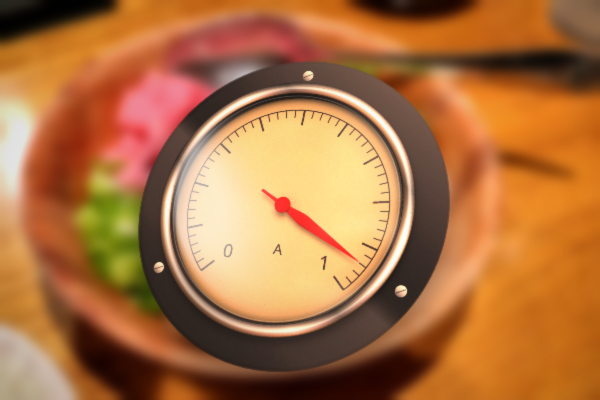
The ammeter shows 0.94 (A)
